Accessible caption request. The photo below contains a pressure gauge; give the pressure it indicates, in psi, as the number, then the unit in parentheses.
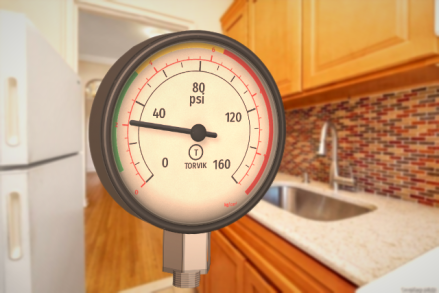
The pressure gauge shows 30 (psi)
